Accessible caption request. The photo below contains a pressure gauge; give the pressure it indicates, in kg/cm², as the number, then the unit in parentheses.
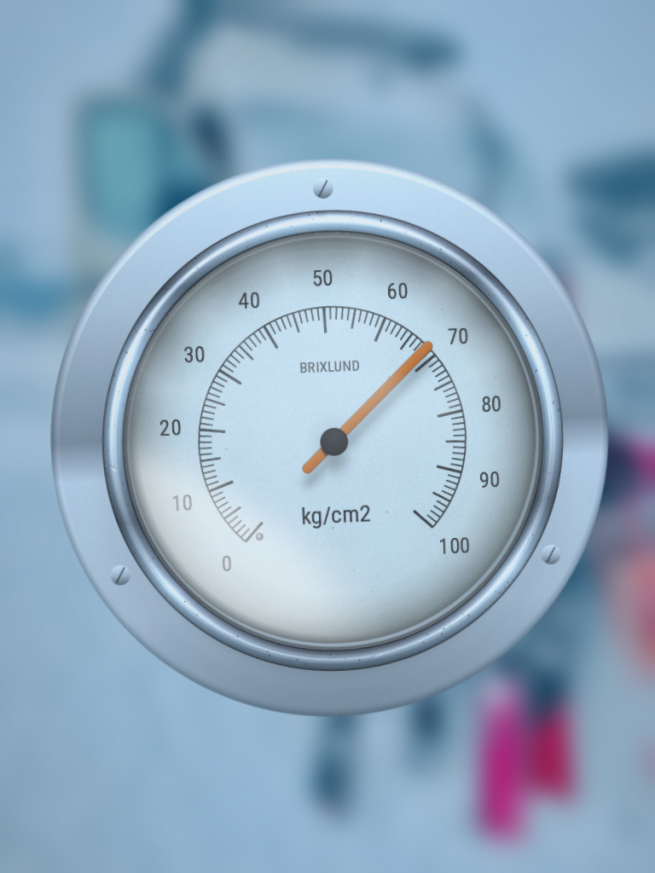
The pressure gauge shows 68 (kg/cm²)
